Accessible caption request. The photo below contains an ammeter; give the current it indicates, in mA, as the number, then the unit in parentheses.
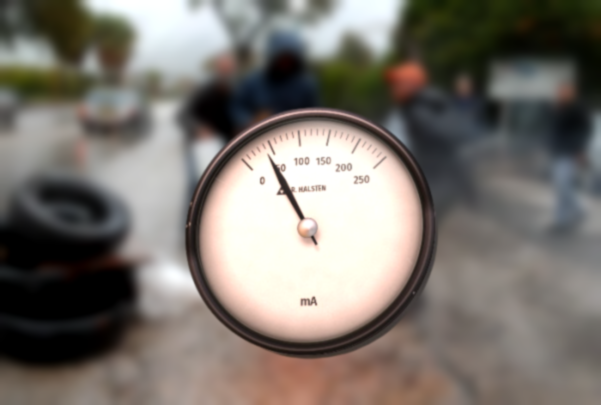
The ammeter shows 40 (mA)
